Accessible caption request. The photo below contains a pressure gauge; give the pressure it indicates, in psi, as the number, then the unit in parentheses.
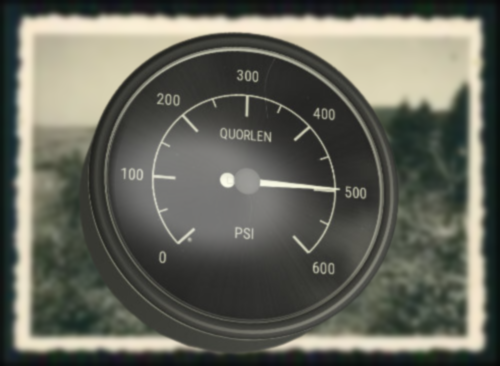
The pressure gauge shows 500 (psi)
